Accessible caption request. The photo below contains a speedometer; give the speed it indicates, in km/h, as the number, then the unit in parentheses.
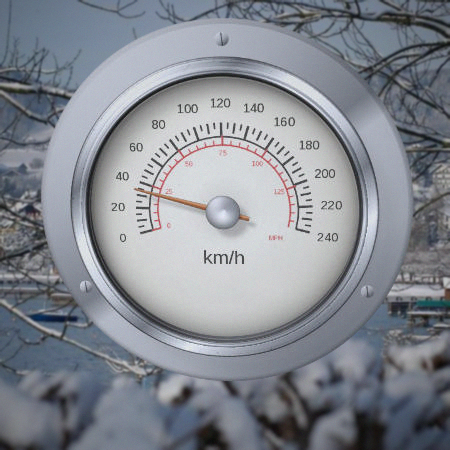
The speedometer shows 35 (km/h)
